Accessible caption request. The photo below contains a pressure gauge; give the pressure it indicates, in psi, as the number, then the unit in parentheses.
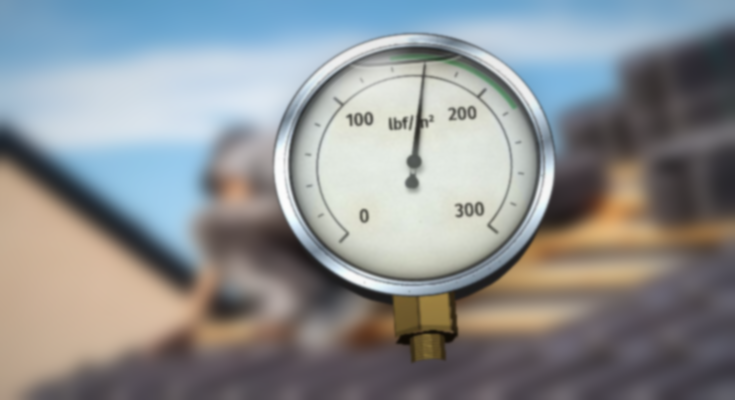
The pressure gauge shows 160 (psi)
